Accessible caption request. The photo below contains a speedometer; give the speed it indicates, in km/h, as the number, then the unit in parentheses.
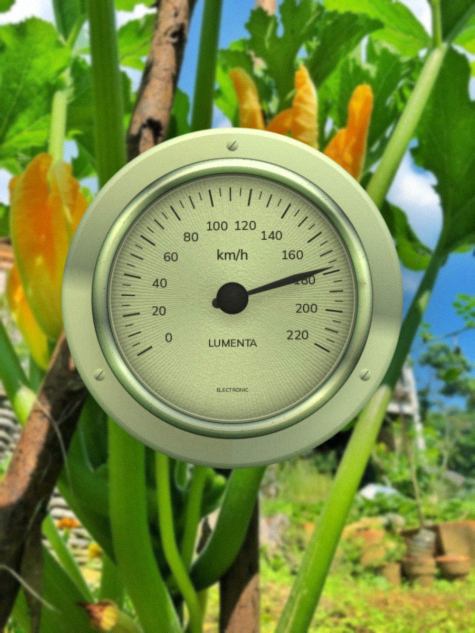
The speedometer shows 177.5 (km/h)
